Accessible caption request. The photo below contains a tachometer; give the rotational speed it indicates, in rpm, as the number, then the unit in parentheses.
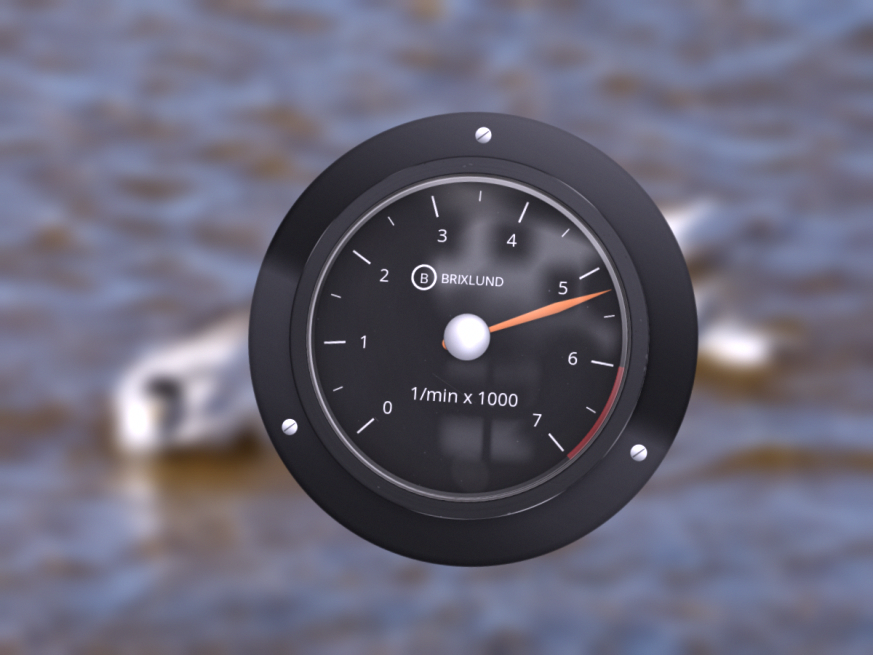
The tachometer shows 5250 (rpm)
